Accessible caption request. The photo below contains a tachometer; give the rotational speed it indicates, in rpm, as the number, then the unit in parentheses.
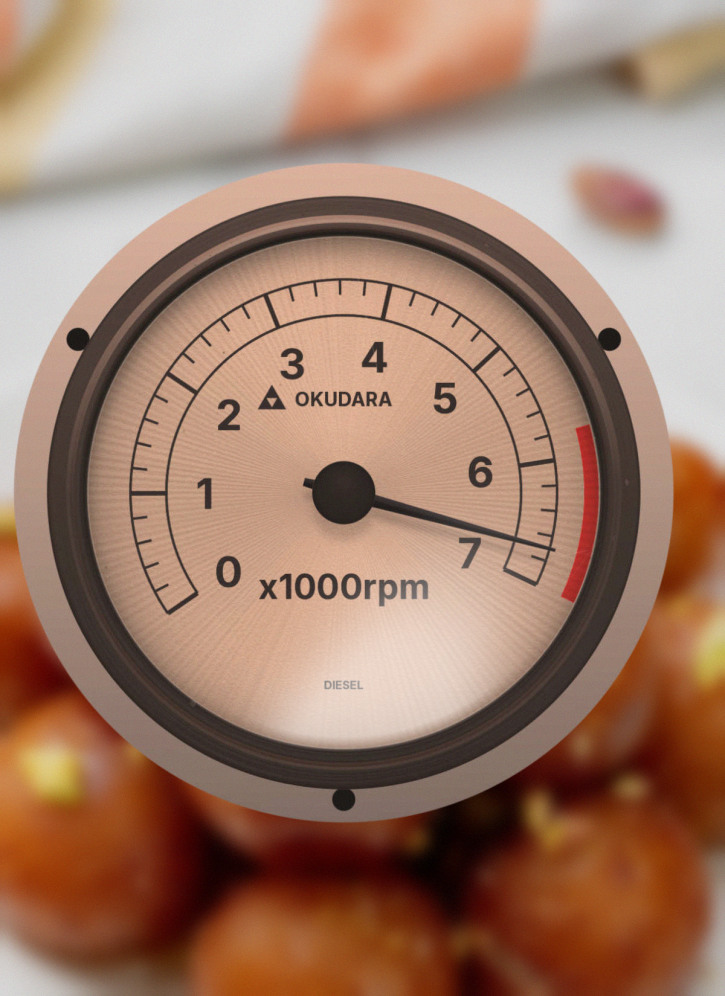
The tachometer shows 6700 (rpm)
